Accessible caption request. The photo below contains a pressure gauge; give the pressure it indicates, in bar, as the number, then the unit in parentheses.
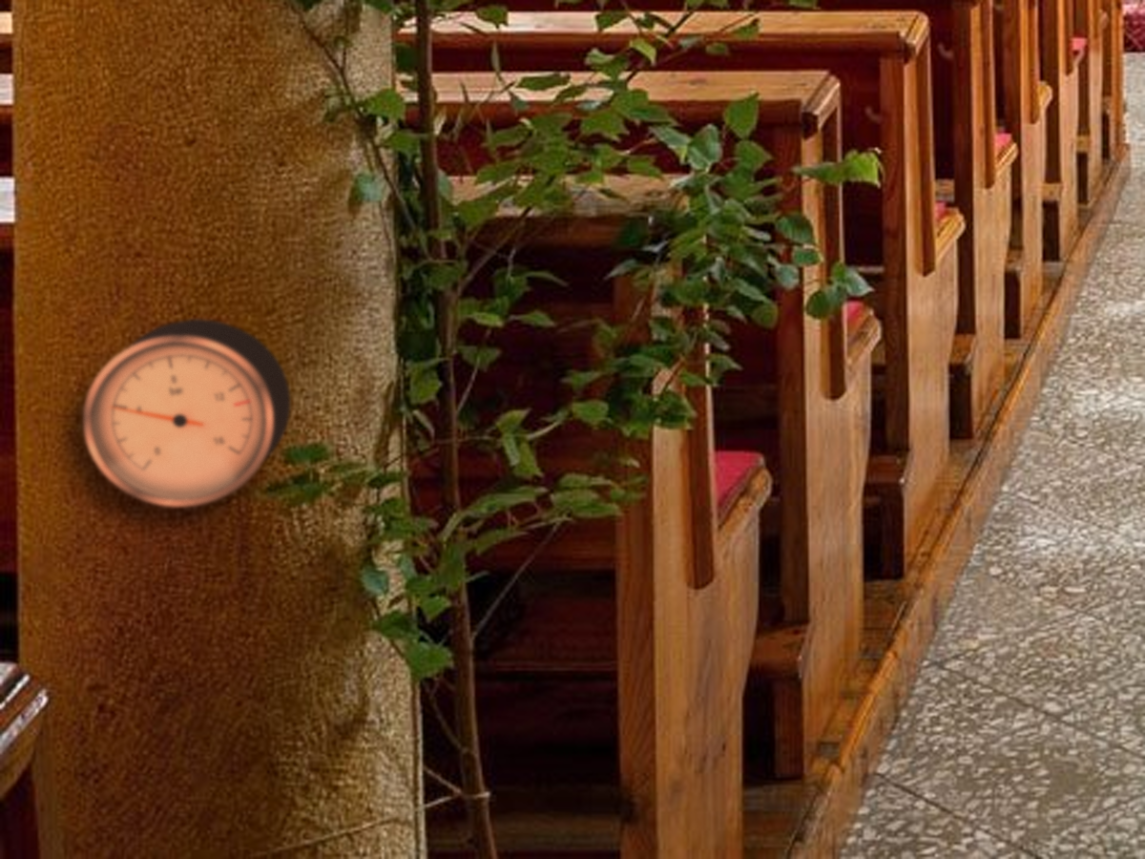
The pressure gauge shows 4 (bar)
